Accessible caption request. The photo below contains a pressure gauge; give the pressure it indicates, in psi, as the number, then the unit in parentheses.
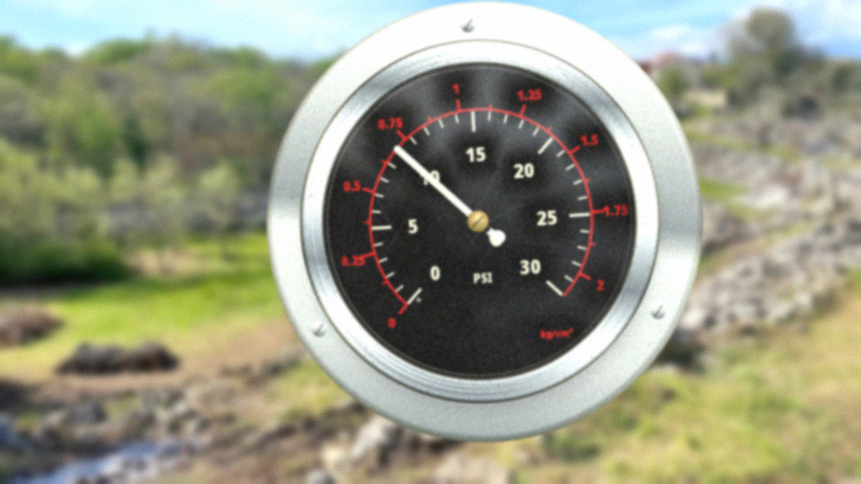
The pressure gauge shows 10 (psi)
